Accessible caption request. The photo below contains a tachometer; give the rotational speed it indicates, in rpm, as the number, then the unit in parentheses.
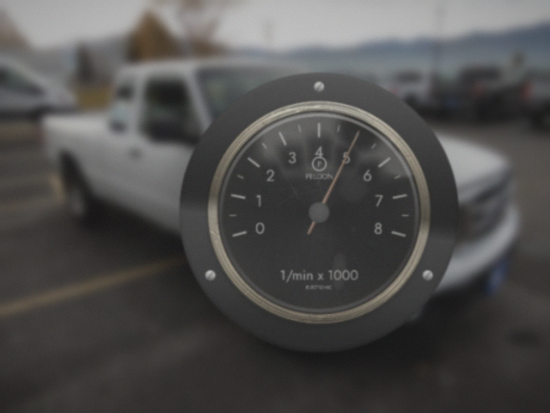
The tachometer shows 5000 (rpm)
